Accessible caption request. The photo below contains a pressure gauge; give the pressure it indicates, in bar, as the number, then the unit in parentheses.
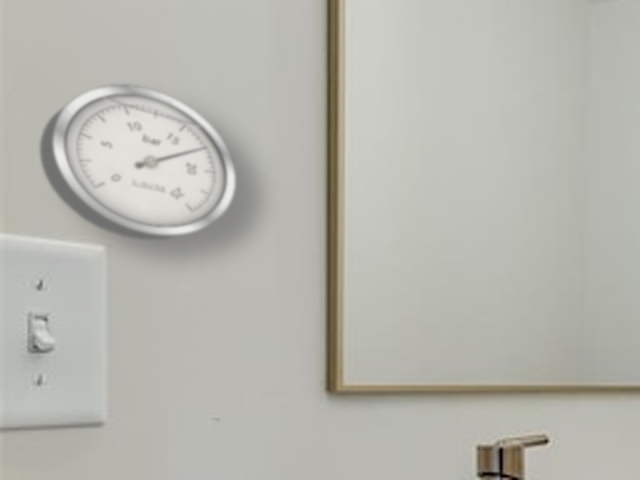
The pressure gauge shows 17.5 (bar)
